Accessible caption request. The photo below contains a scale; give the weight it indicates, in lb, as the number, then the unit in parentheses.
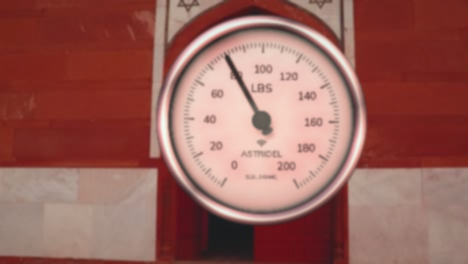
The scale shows 80 (lb)
